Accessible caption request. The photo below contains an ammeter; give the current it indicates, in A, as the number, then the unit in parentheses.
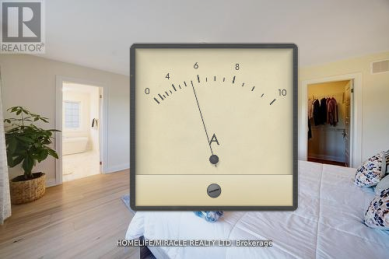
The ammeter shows 5.5 (A)
